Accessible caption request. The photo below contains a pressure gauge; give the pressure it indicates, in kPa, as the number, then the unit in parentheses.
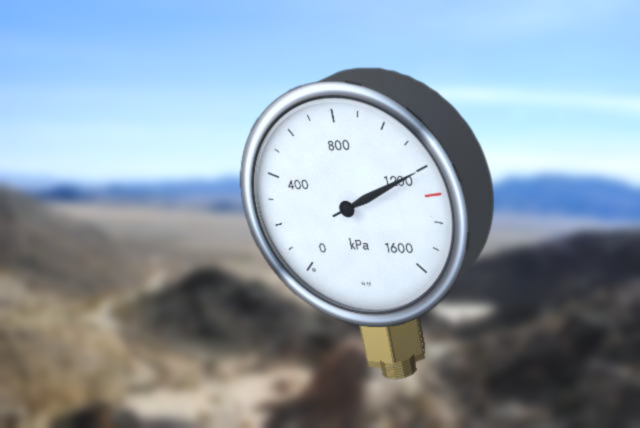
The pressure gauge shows 1200 (kPa)
